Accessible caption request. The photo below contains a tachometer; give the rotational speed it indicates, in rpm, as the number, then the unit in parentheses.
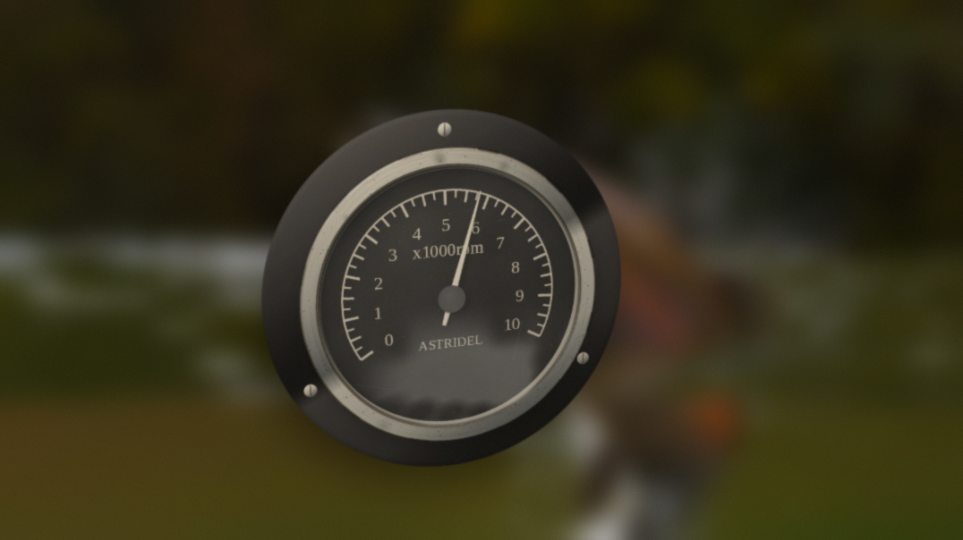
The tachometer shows 5750 (rpm)
